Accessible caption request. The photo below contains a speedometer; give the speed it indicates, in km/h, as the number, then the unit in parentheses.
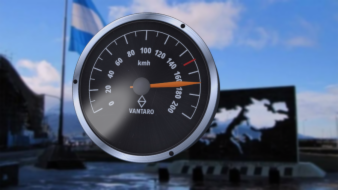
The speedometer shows 170 (km/h)
